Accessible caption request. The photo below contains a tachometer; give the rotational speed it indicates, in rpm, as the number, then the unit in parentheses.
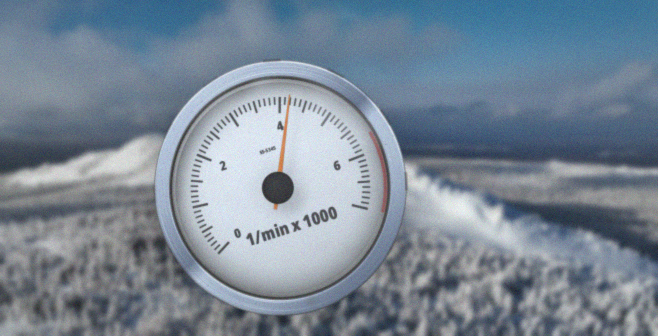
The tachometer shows 4200 (rpm)
